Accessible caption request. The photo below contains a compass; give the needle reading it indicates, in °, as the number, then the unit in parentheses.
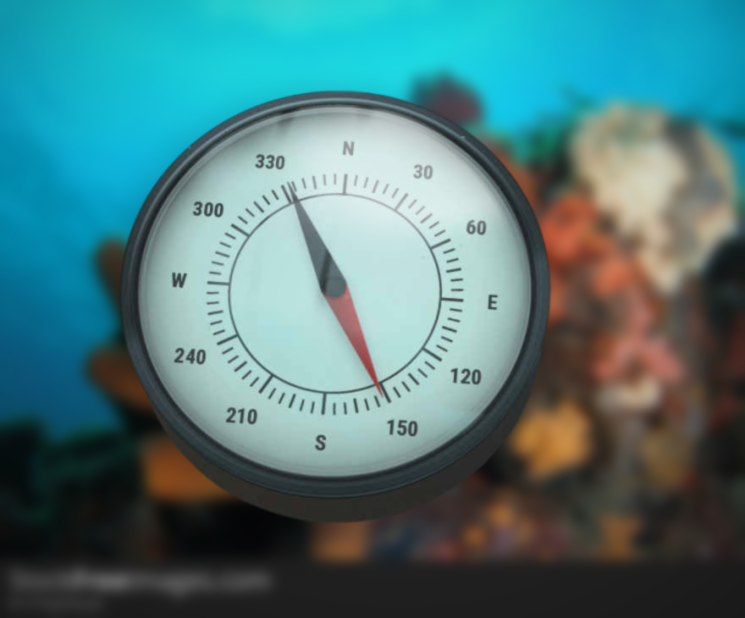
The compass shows 152.5 (°)
